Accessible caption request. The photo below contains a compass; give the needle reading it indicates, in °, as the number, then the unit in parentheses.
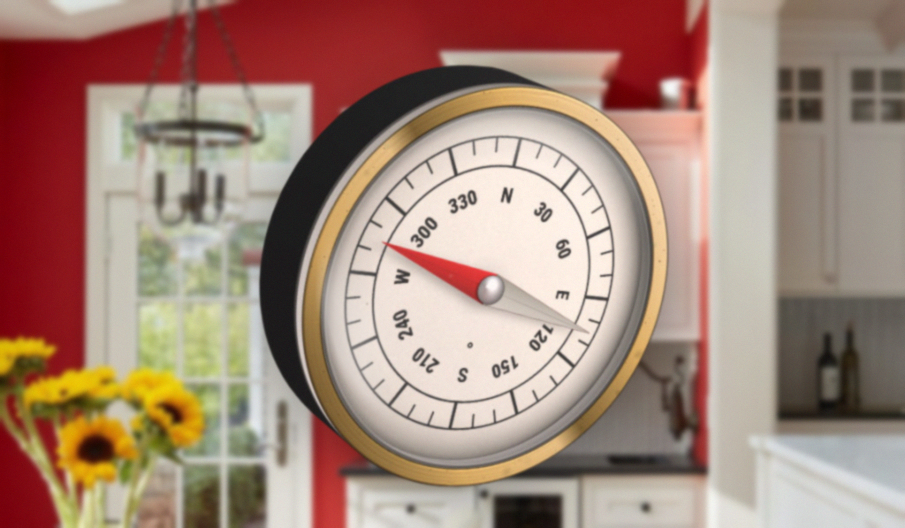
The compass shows 285 (°)
